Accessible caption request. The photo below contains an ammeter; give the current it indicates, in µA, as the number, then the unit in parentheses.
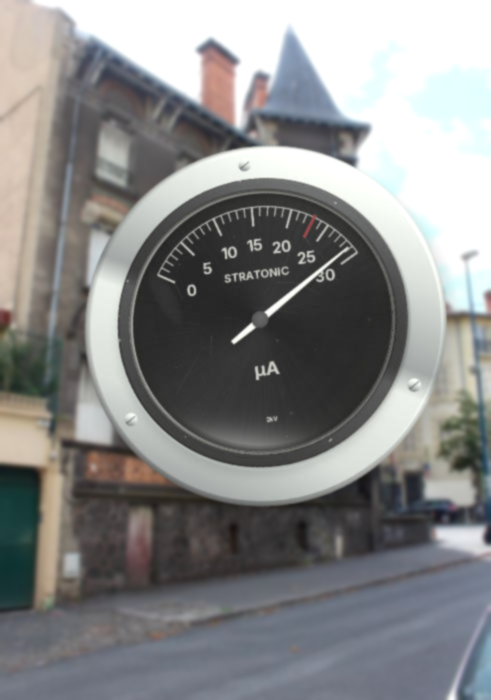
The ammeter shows 29 (µA)
